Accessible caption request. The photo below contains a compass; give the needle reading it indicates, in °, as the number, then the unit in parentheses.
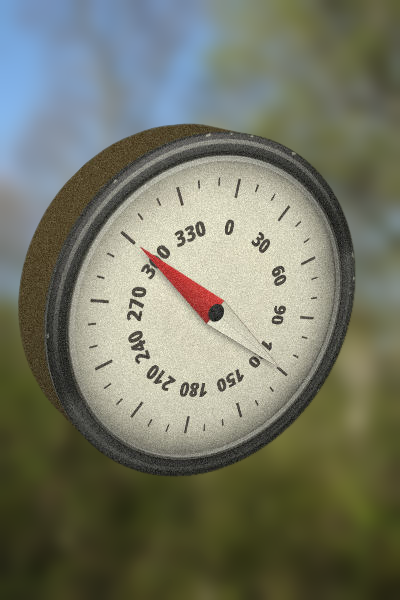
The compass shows 300 (°)
